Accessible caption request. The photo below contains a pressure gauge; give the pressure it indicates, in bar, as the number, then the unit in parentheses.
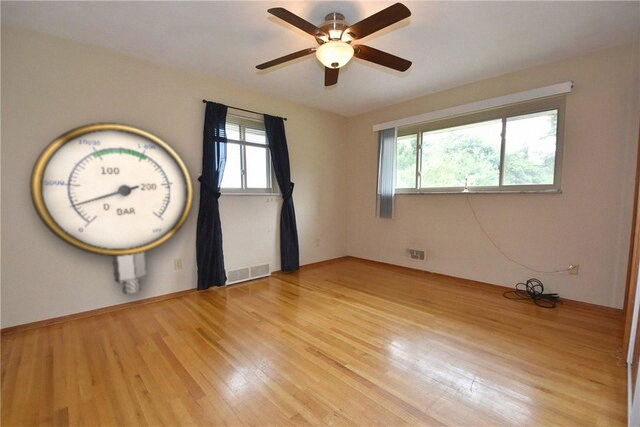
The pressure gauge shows 25 (bar)
